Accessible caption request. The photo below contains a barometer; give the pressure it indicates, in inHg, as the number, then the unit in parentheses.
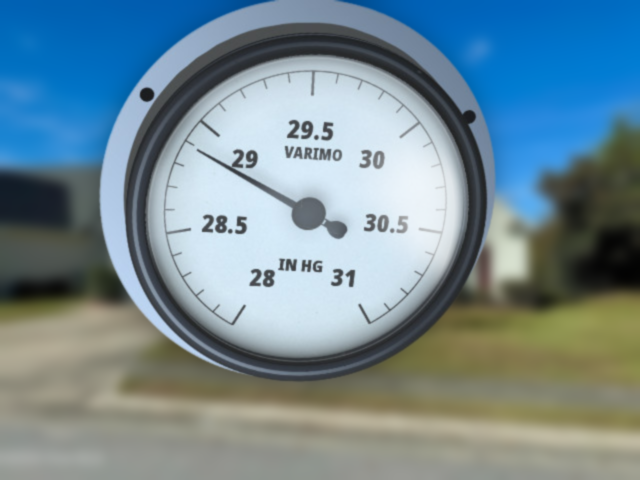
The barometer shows 28.9 (inHg)
